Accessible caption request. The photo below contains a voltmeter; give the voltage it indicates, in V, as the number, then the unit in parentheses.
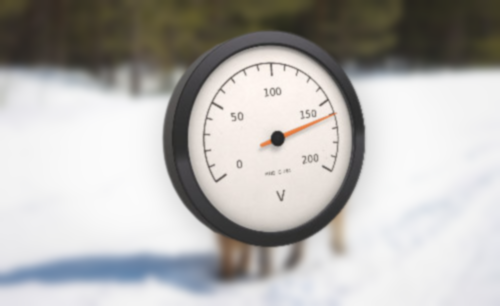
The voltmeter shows 160 (V)
